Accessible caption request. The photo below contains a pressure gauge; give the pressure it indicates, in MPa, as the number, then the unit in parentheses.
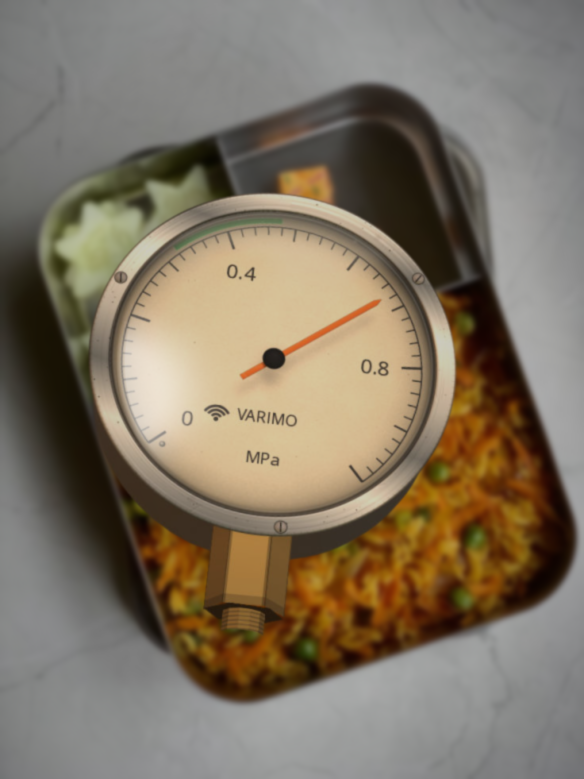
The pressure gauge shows 0.68 (MPa)
